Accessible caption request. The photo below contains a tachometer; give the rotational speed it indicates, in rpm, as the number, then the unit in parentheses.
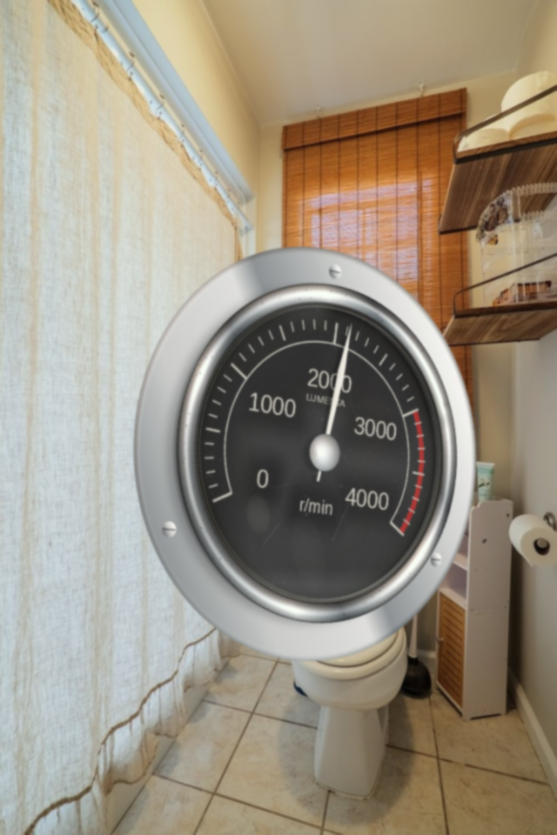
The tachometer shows 2100 (rpm)
